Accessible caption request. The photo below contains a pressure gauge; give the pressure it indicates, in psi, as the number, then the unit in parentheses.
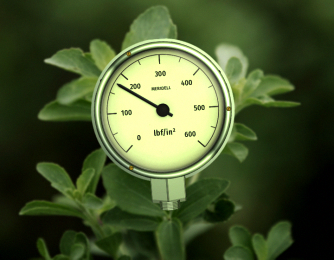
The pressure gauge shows 175 (psi)
